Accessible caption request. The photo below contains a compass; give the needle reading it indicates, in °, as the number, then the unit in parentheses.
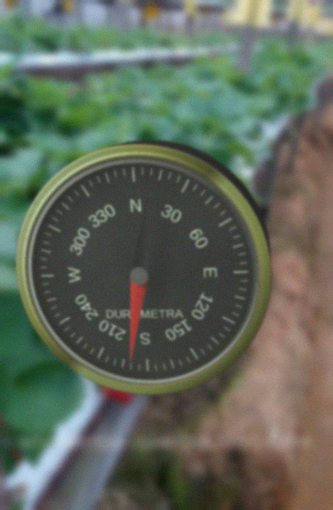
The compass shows 190 (°)
